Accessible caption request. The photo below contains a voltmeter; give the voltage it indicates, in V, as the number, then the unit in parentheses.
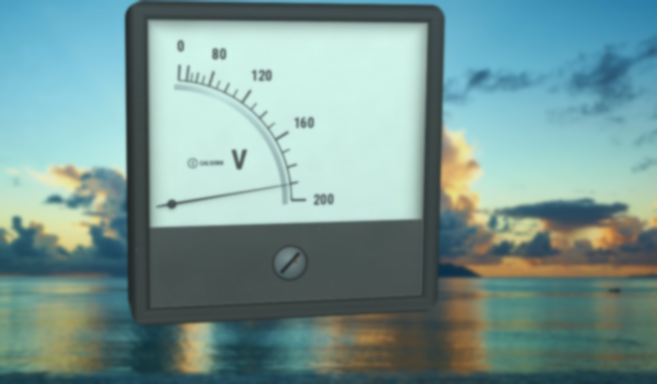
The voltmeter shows 190 (V)
